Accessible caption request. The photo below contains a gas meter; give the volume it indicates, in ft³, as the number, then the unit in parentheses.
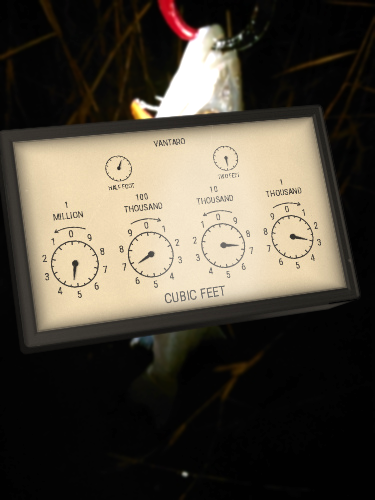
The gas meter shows 467300 (ft³)
